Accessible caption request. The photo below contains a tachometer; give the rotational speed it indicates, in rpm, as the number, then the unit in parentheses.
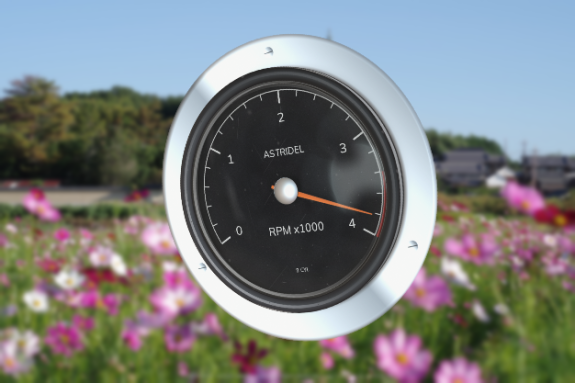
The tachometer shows 3800 (rpm)
